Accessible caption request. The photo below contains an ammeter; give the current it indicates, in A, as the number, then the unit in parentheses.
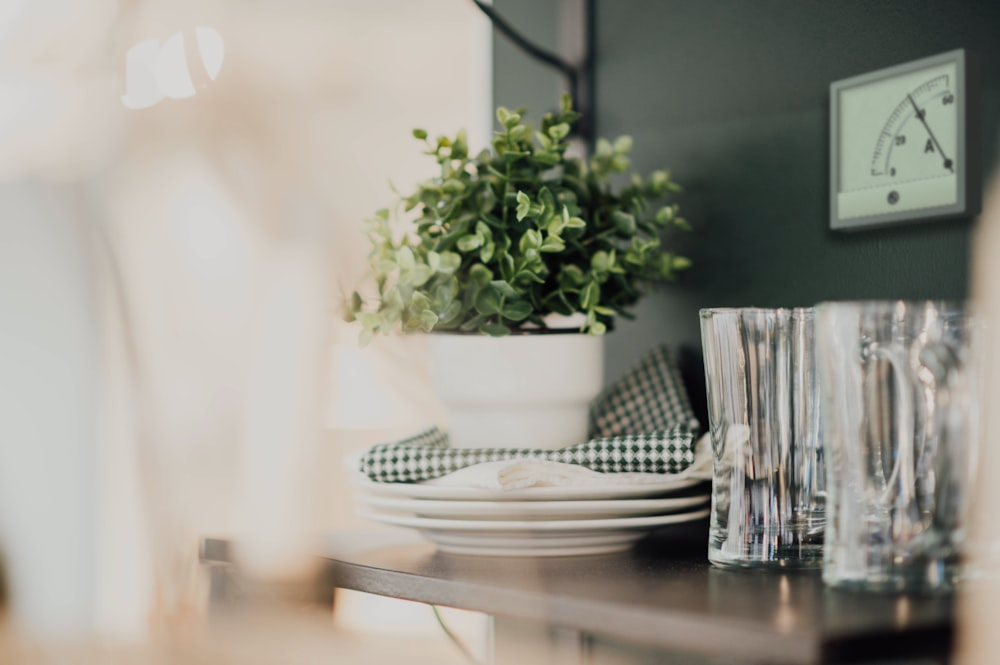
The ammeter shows 40 (A)
